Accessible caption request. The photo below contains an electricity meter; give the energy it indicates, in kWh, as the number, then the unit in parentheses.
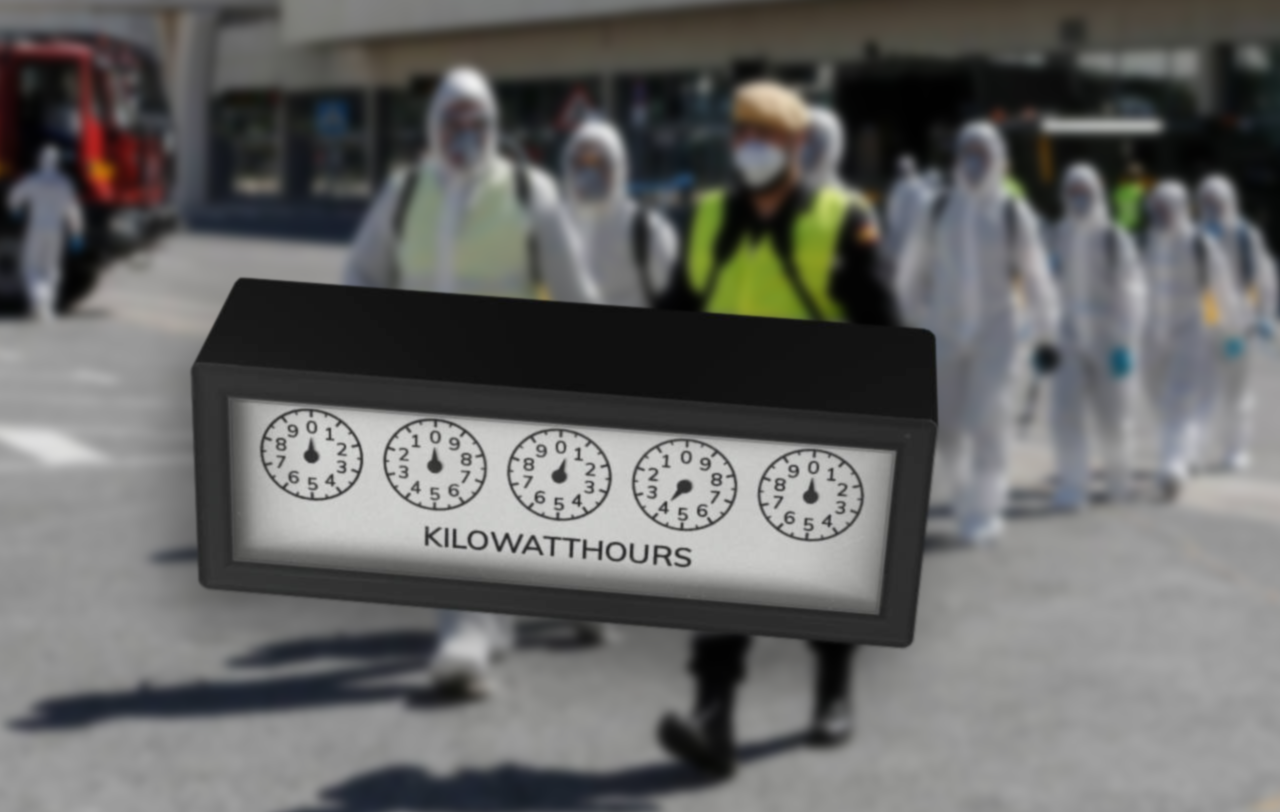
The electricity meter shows 40 (kWh)
